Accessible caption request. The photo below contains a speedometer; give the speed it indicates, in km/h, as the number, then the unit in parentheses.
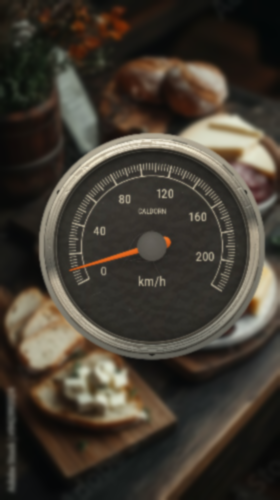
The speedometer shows 10 (km/h)
